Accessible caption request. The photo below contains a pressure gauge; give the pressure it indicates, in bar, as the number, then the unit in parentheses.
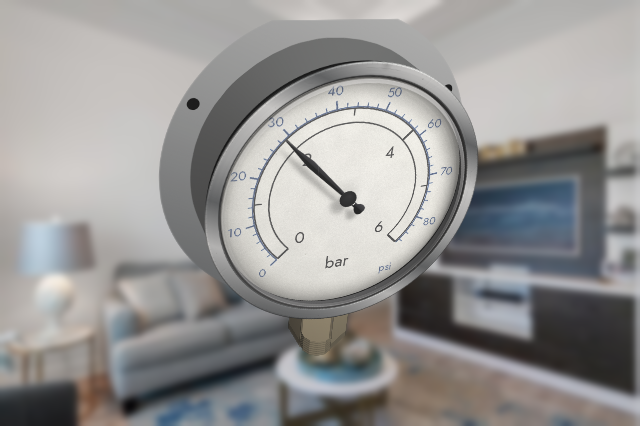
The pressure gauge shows 2 (bar)
